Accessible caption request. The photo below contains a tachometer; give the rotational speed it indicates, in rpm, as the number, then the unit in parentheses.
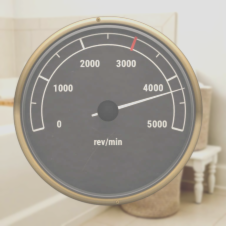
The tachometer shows 4250 (rpm)
